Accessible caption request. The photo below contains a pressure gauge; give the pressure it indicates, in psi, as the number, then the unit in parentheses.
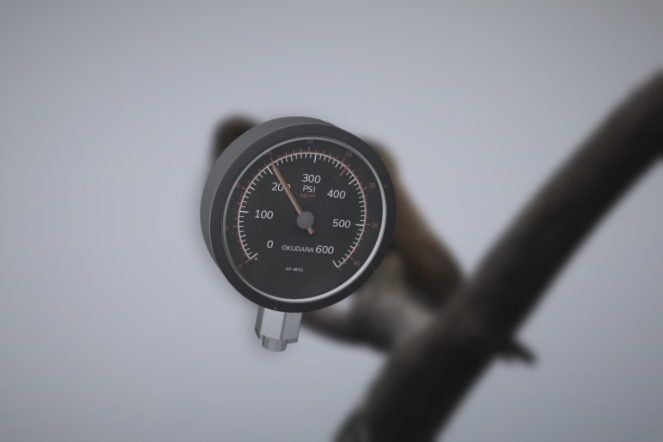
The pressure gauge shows 210 (psi)
